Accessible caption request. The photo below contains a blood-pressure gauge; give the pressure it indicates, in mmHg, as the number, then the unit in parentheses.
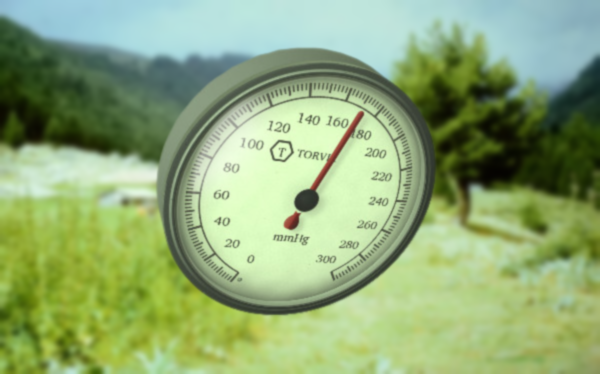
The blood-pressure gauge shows 170 (mmHg)
